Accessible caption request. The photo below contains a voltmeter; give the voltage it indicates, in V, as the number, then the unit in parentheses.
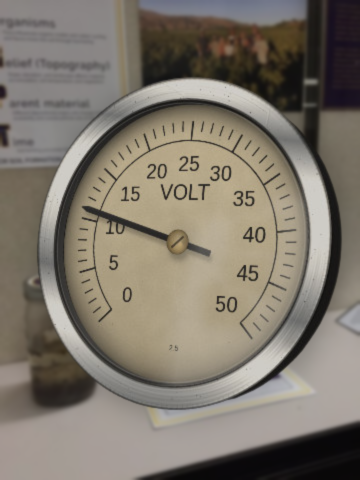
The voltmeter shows 11 (V)
